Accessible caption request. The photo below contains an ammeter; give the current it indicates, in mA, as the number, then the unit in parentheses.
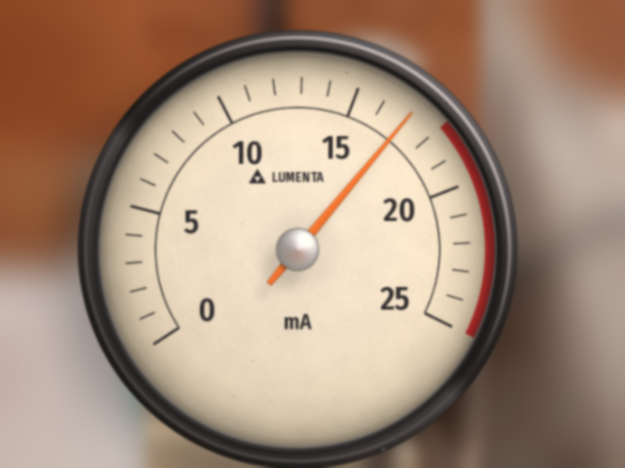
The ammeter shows 17 (mA)
